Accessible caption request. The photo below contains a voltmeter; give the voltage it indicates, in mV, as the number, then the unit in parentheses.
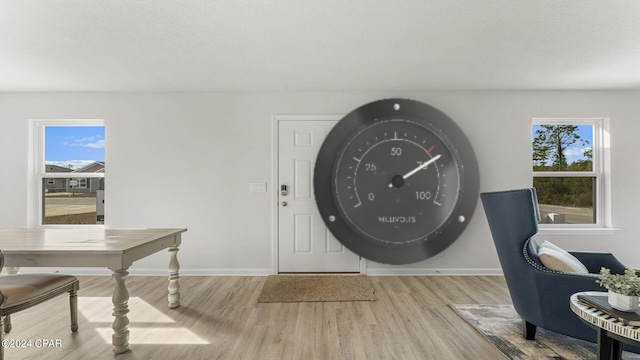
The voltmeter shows 75 (mV)
